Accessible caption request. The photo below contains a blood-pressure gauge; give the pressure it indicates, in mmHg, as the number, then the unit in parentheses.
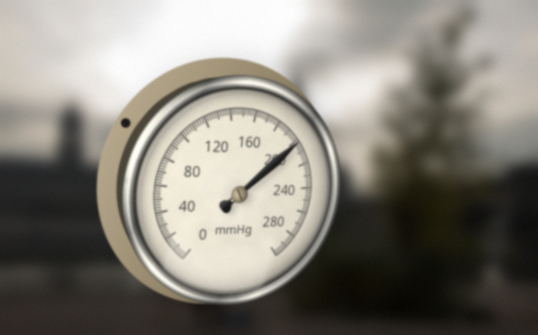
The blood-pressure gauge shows 200 (mmHg)
